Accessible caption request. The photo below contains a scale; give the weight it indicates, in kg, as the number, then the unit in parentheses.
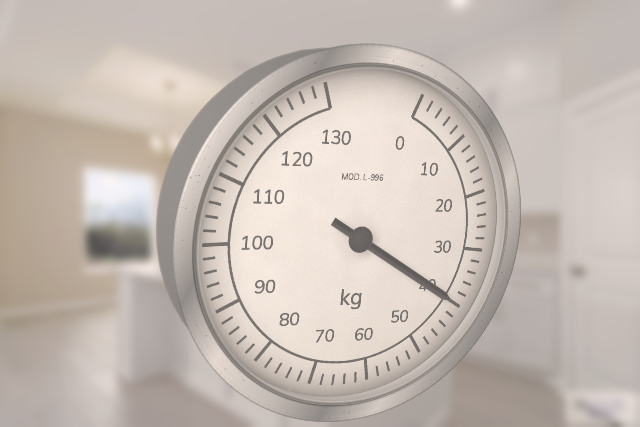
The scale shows 40 (kg)
